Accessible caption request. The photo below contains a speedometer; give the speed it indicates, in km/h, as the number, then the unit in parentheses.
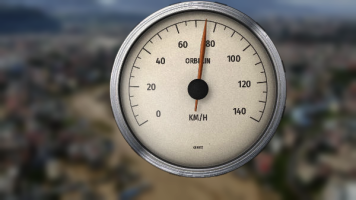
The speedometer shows 75 (km/h)
